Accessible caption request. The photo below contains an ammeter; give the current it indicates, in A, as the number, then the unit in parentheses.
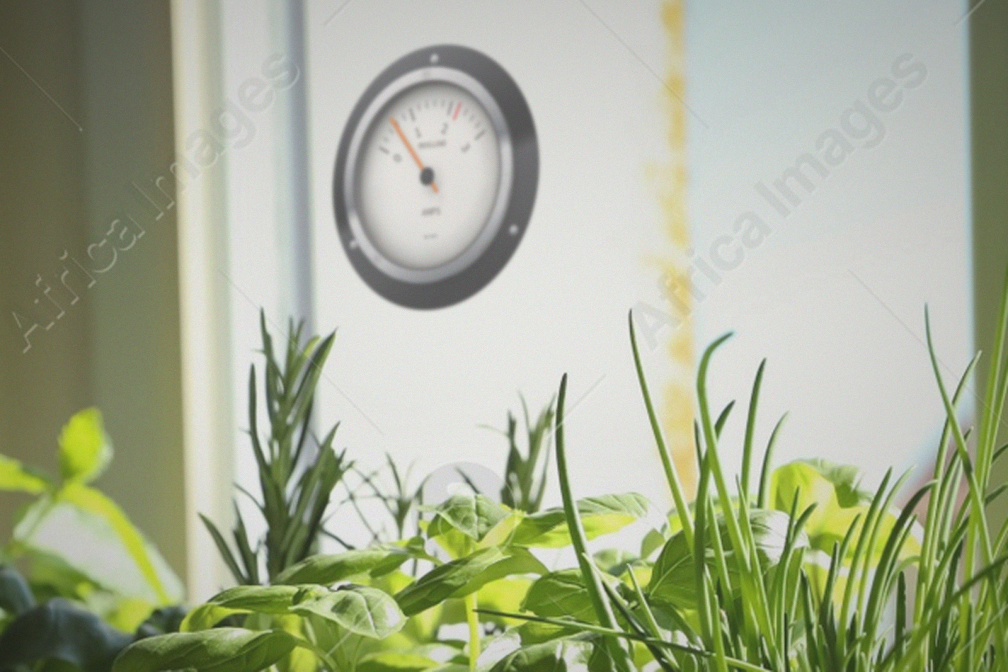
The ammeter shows 0.6 (A)
